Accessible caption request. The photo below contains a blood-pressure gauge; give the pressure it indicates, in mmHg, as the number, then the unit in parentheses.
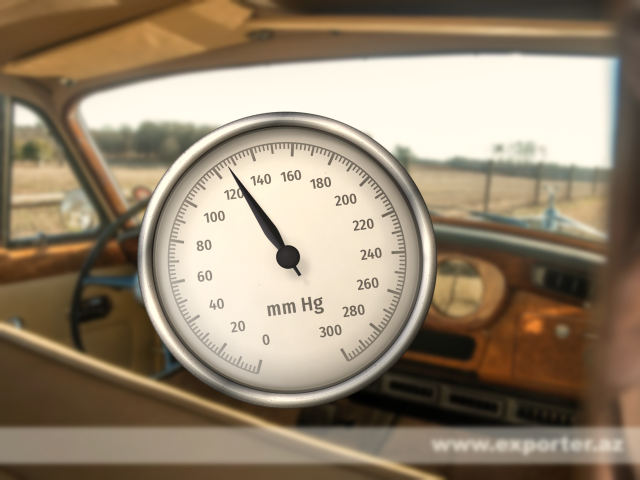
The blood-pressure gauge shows 126 (mmHg)
